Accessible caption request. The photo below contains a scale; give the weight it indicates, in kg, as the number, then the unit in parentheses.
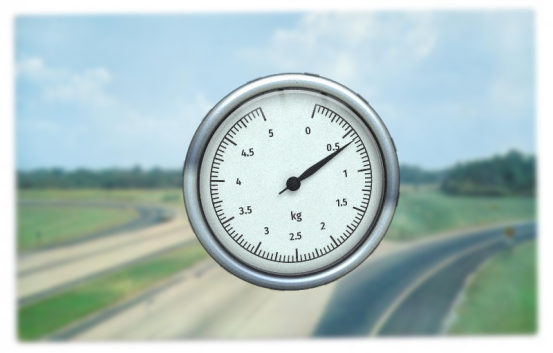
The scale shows 0.6 (kg)
